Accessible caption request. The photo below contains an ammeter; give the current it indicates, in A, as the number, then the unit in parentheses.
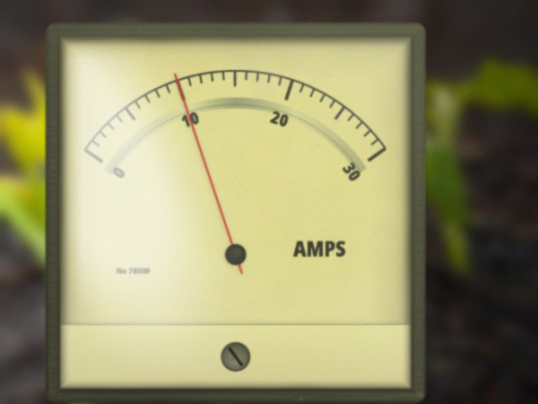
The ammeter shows 10 (A)
